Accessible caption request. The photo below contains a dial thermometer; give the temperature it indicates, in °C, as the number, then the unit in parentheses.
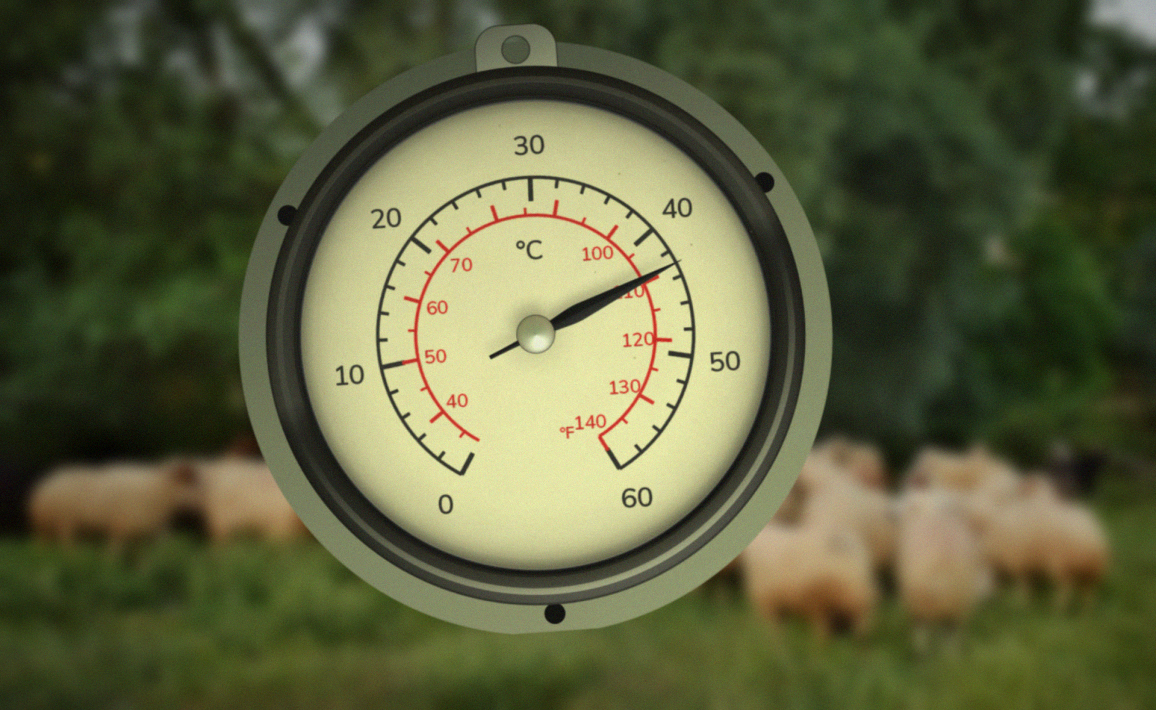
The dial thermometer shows 43 (°C)
